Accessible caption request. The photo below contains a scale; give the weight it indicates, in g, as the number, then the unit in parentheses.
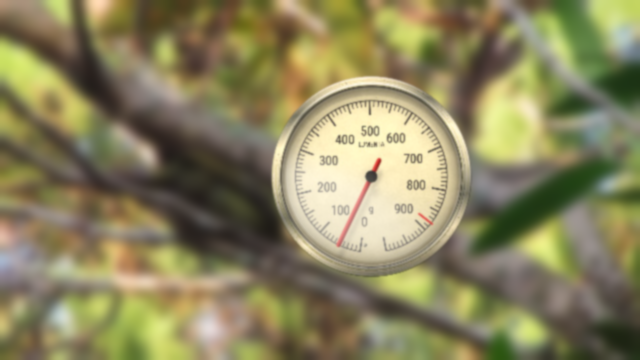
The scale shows 50 (g)
